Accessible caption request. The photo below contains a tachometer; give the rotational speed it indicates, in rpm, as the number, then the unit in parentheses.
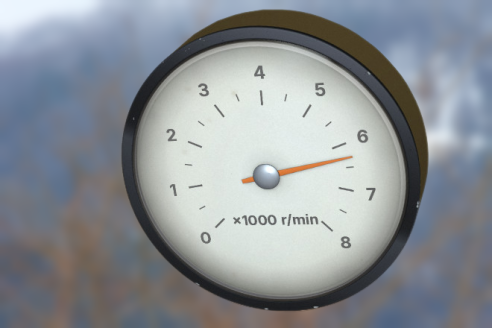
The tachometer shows 6250 (rpm)
